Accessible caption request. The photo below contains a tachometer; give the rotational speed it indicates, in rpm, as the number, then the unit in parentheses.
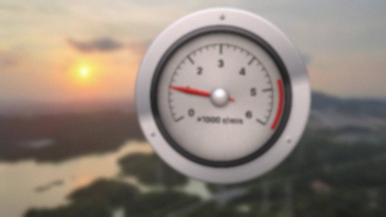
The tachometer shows 1000 (rpm)
